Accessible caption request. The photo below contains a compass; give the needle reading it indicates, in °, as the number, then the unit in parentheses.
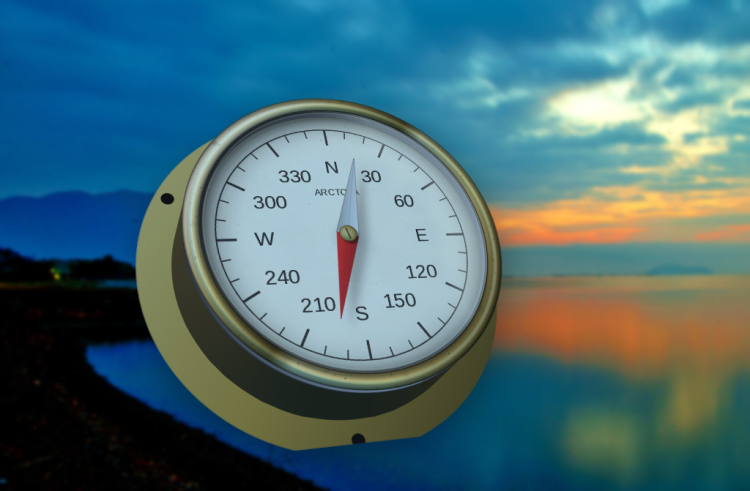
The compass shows 195 (°)
